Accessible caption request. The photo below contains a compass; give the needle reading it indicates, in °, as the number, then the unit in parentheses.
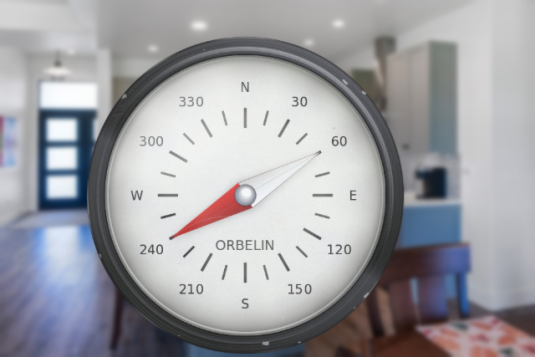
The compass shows 240 (°)
